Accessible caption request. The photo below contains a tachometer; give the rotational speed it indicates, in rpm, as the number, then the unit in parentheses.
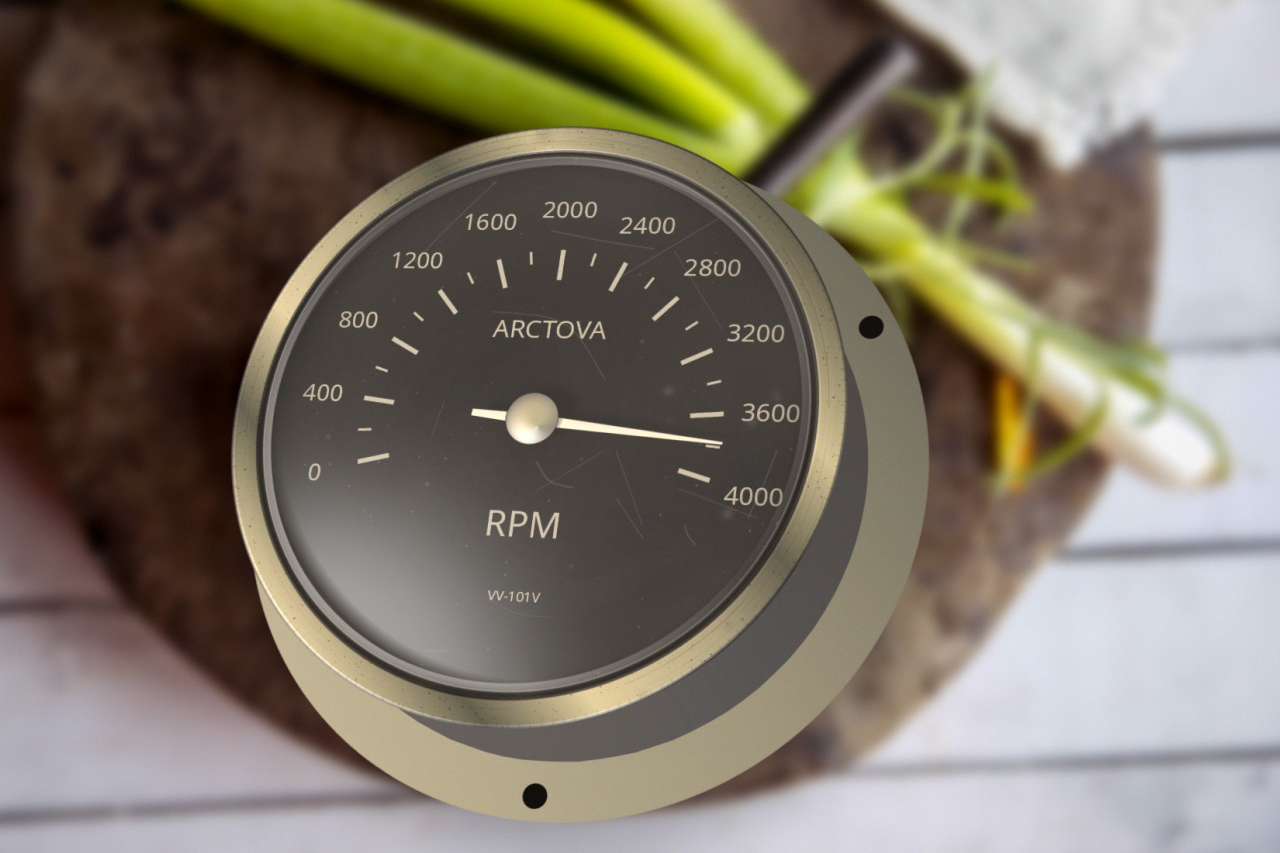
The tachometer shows 3800 (rpm)
